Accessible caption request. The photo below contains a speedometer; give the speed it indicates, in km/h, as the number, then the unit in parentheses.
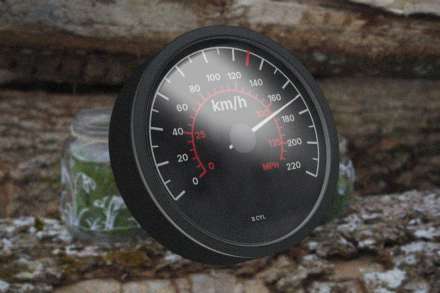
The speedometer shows 170 (km/h)
